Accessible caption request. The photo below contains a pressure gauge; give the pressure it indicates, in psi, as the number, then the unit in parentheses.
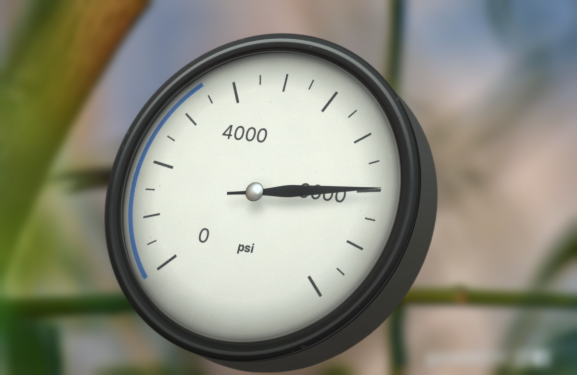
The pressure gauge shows 8000 (psi)
